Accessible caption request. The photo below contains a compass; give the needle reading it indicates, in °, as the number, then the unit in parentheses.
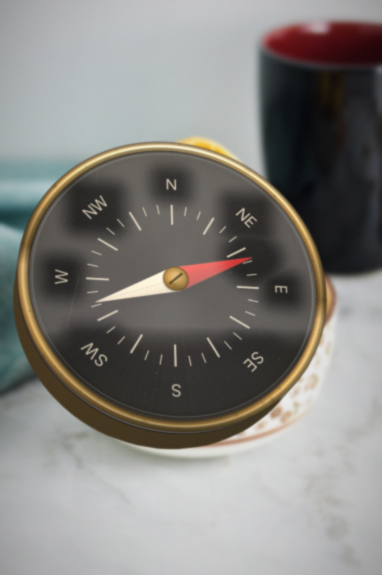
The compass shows 70 (°)
